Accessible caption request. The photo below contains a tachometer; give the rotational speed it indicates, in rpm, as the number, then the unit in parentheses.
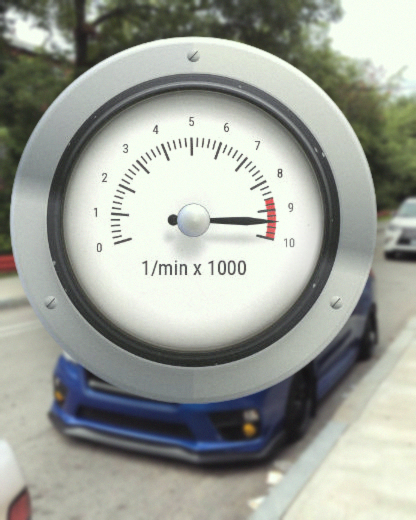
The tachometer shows 9400 (rpm)
